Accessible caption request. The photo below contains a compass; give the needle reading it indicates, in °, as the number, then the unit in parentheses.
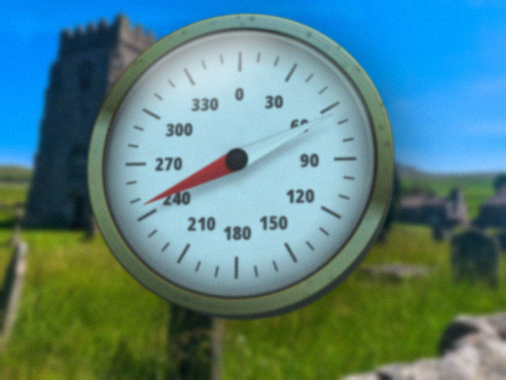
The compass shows 245 (°)
